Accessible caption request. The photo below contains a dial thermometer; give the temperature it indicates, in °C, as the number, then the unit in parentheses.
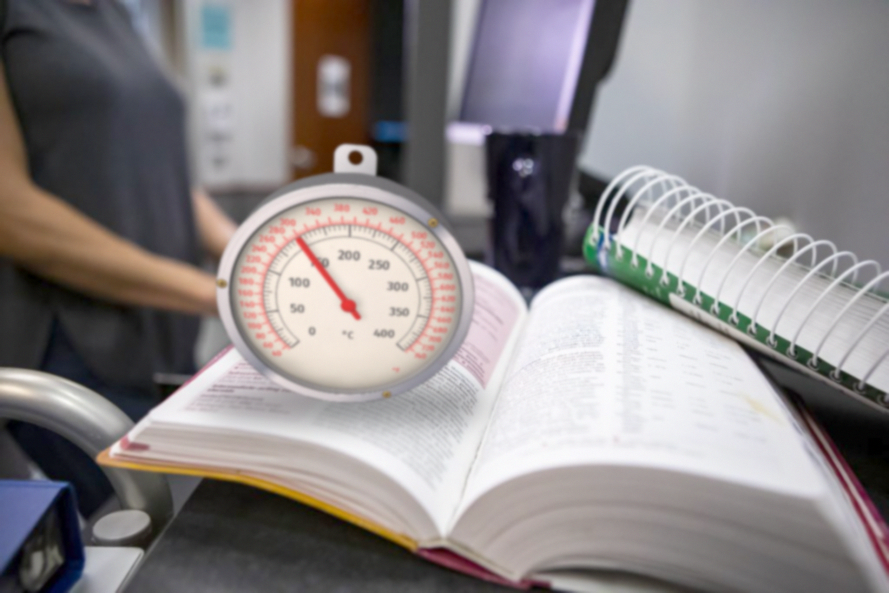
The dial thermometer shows 150 (°C)
